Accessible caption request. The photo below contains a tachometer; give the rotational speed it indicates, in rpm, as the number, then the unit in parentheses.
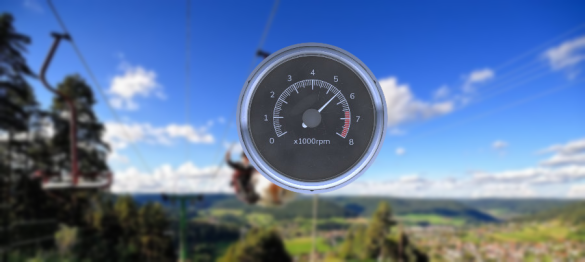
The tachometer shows 5500 (rpm)
